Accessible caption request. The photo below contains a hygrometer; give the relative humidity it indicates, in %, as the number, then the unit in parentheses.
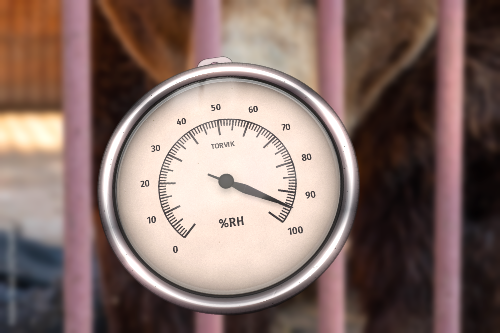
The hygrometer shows 95 (%)
